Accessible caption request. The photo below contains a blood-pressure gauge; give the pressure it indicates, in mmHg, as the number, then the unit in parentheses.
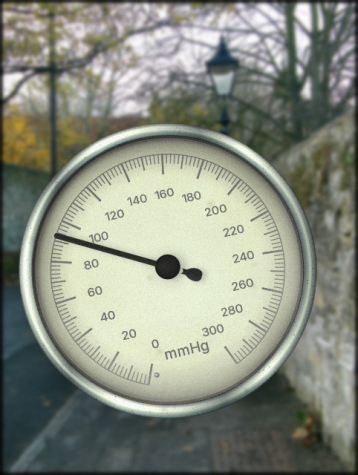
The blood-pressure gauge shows 92 (mmHg)
